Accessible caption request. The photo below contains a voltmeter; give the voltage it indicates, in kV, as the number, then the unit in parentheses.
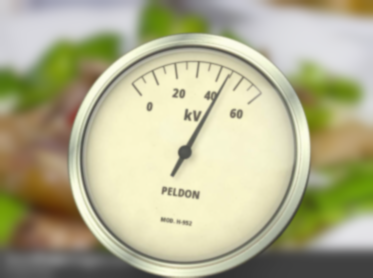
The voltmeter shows 45 (kV)
